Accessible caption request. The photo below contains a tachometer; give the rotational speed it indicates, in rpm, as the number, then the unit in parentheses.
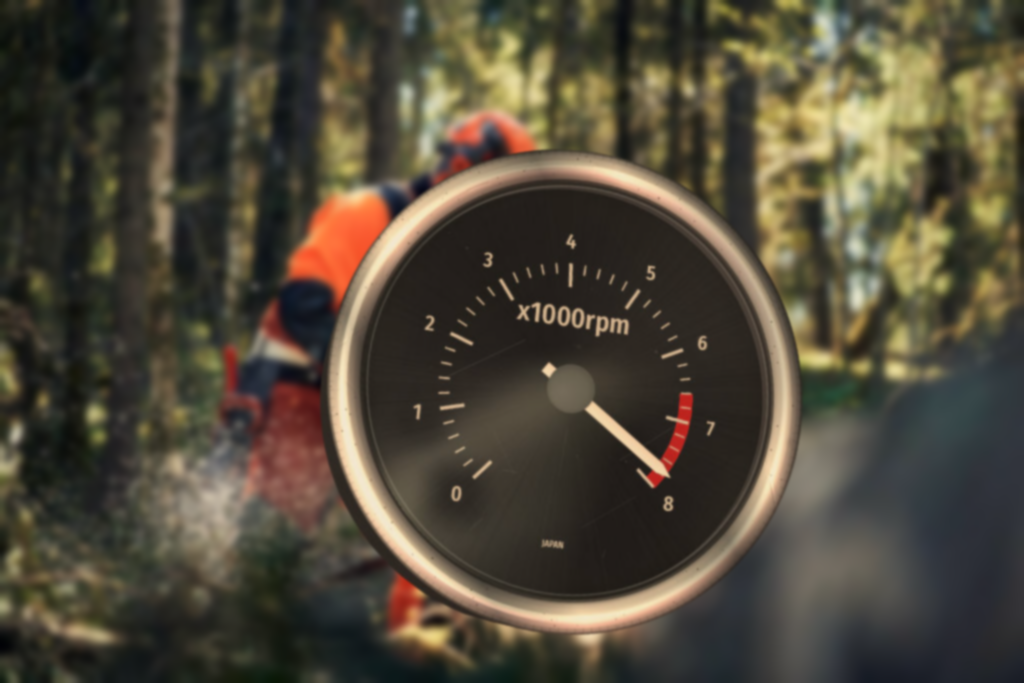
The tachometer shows 7800 (rpm)
